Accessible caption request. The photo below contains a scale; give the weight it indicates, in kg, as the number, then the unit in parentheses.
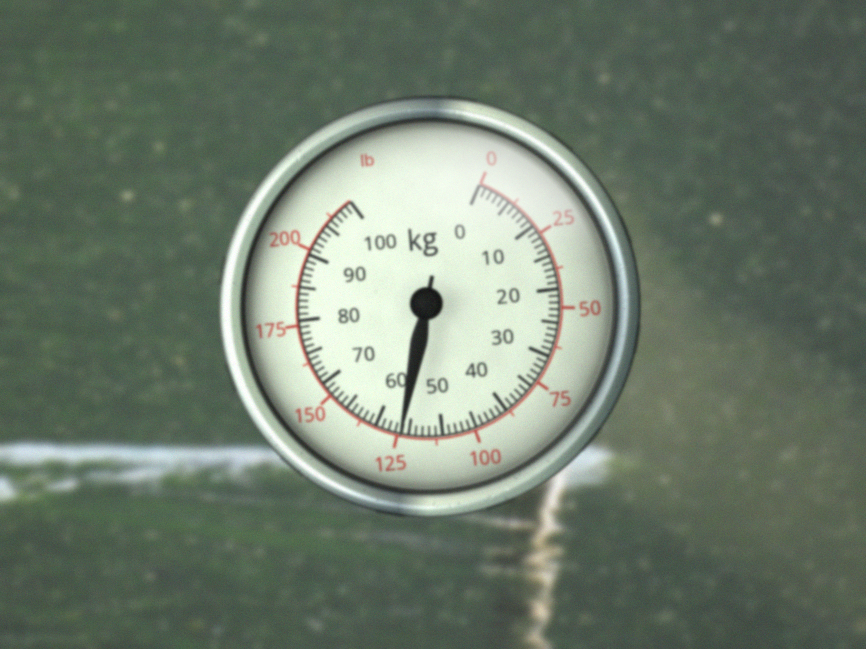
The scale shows 56 (kg)
